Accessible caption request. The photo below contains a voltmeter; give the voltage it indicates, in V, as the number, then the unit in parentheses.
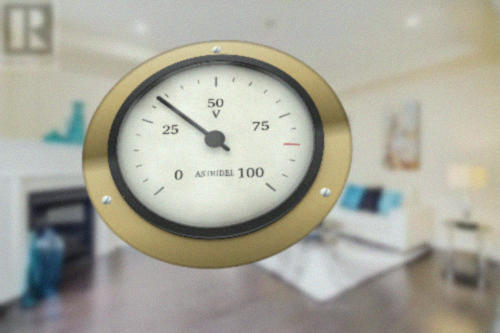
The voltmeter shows 32.5 (V)
